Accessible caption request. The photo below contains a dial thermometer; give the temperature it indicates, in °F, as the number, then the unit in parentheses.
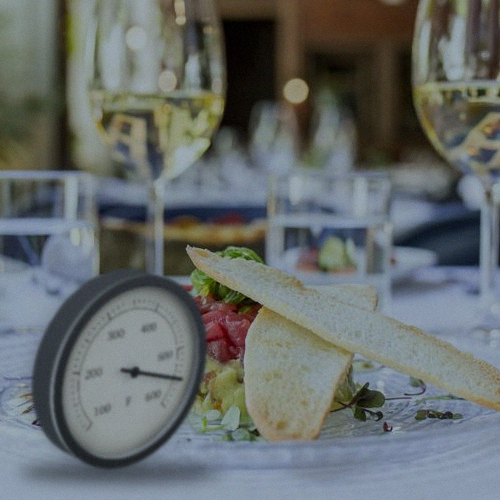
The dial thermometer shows 550 (°F)
